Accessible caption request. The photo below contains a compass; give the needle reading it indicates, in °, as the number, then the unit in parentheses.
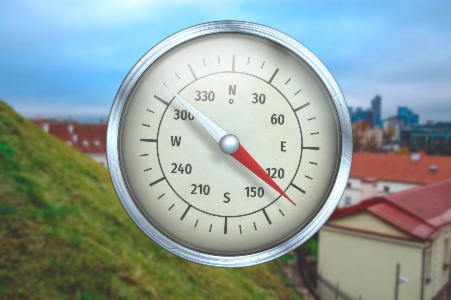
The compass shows 130 (°)
